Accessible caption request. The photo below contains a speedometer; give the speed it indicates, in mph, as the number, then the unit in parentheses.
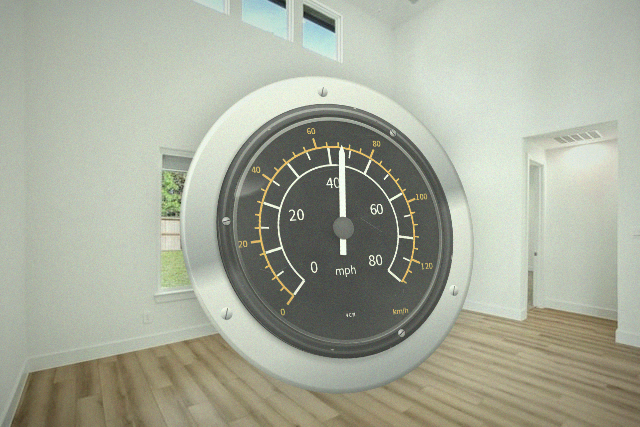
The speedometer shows 42.5 (mph)
